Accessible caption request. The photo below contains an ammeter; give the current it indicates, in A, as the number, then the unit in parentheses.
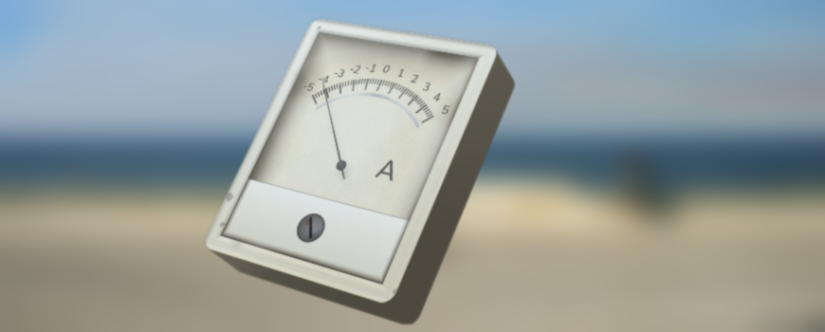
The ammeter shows -4 (A)
